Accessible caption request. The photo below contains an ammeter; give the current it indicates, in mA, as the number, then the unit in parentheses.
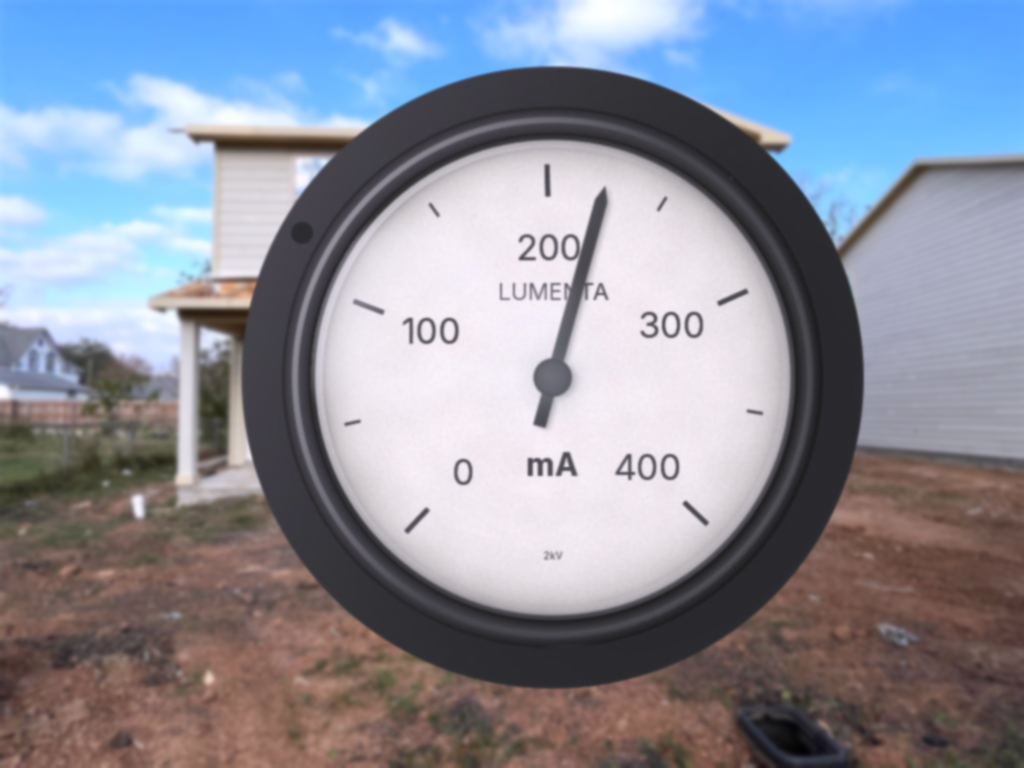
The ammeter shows 225 (mA)
